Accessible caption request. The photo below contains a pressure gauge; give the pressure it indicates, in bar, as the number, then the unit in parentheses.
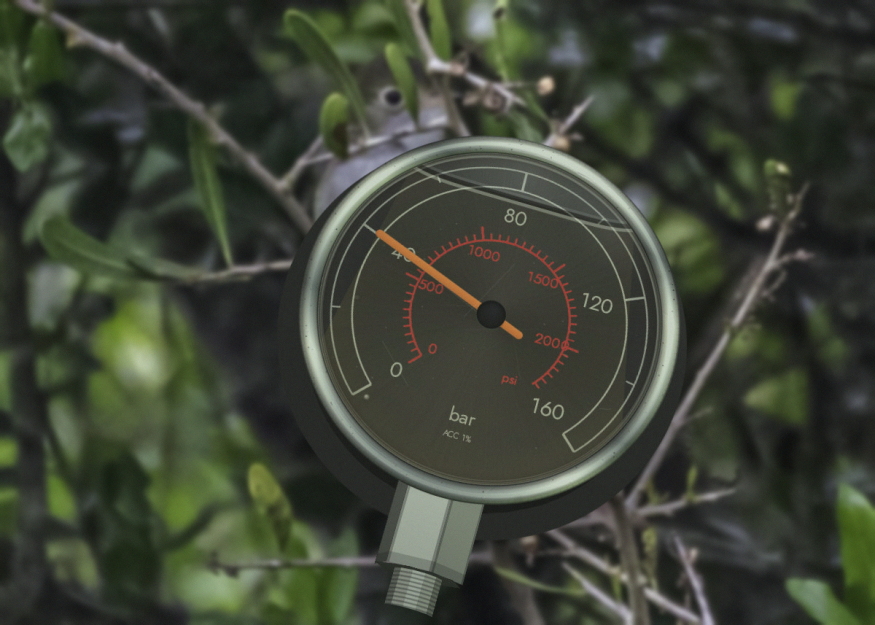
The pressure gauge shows 40 (bar)
